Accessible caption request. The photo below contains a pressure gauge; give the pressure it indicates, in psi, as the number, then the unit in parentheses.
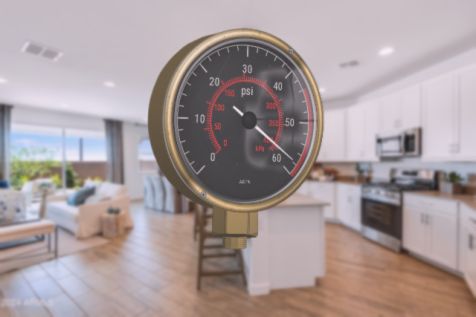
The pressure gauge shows 58 (psi)
